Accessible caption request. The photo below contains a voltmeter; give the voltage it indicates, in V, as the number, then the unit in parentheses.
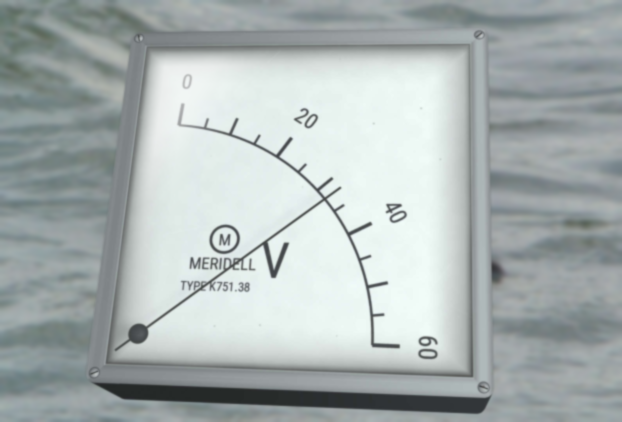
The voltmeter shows 32.5 (V)
